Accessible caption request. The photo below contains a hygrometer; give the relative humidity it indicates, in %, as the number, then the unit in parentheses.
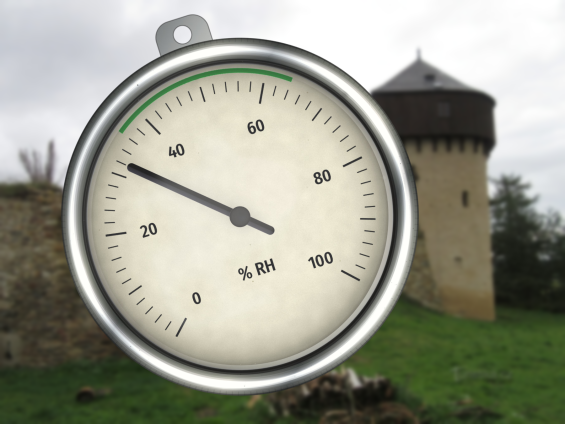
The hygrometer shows 32 (%)
